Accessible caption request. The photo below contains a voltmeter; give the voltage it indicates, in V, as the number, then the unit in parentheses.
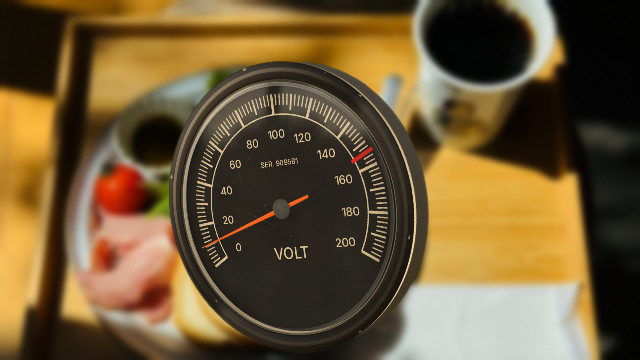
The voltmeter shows 10 (V)
